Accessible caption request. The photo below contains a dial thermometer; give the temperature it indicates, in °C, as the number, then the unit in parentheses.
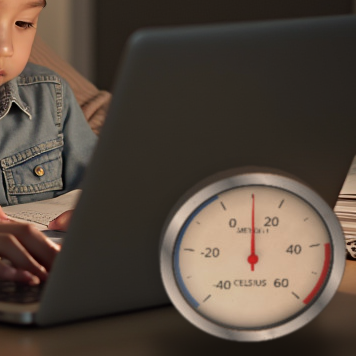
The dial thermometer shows 10 (°C)
